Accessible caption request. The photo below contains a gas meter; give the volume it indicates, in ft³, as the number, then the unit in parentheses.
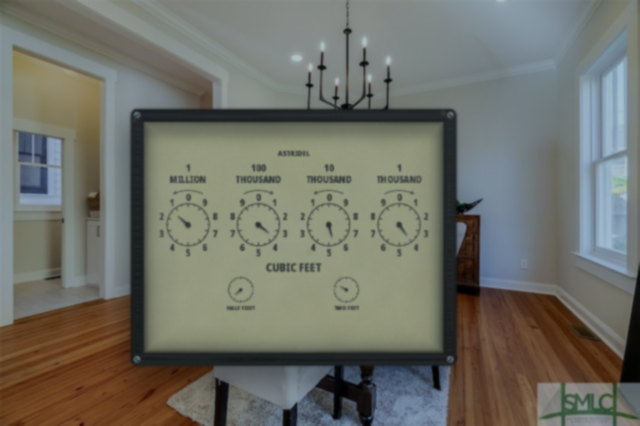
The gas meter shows 135400 (ft³)
